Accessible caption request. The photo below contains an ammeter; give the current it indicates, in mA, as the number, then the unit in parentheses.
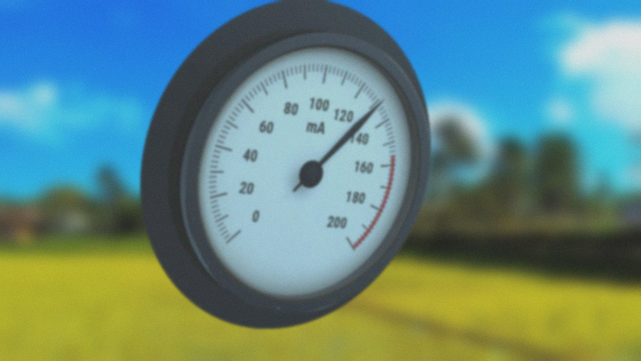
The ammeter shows 130 (mA)
